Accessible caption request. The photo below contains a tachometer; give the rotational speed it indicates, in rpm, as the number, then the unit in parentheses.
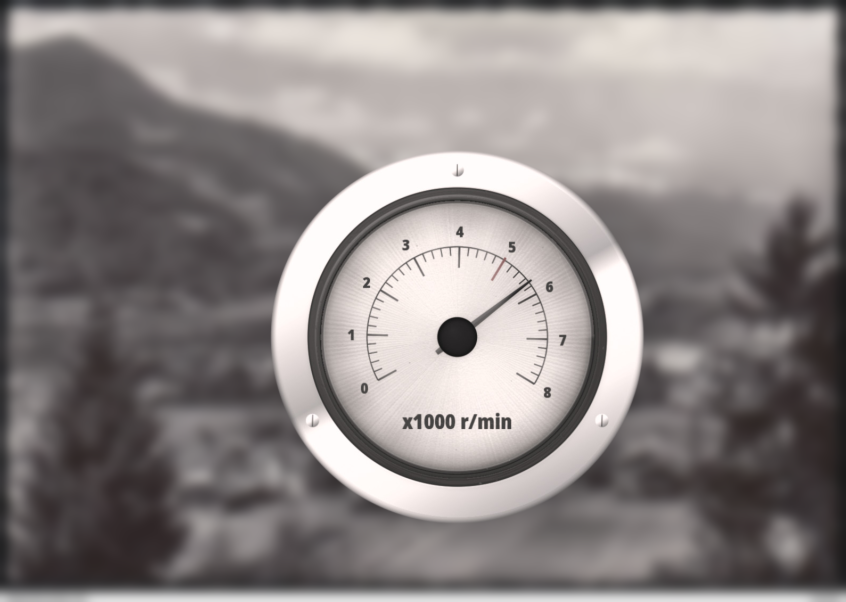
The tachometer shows 5700 (rpm)
